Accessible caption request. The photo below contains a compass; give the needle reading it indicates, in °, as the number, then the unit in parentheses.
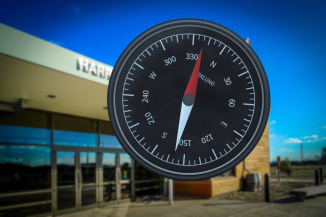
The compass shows 340 (°)
